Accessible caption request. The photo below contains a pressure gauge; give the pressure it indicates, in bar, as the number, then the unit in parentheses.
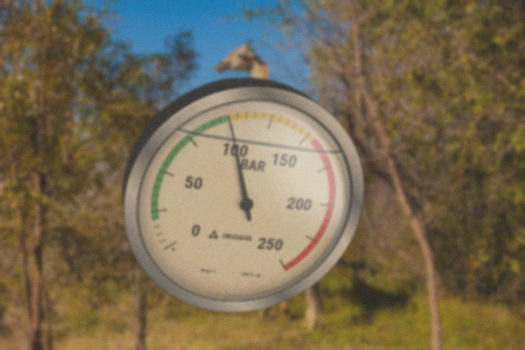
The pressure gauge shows 100 (bar)
